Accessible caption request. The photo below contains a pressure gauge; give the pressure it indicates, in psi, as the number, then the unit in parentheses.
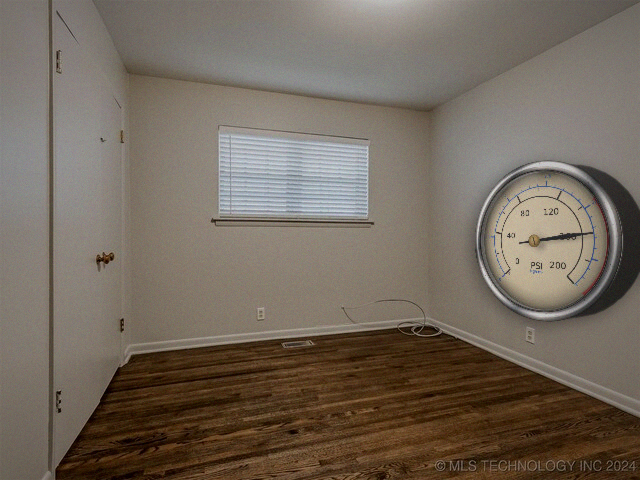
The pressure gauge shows 160 (psi)
